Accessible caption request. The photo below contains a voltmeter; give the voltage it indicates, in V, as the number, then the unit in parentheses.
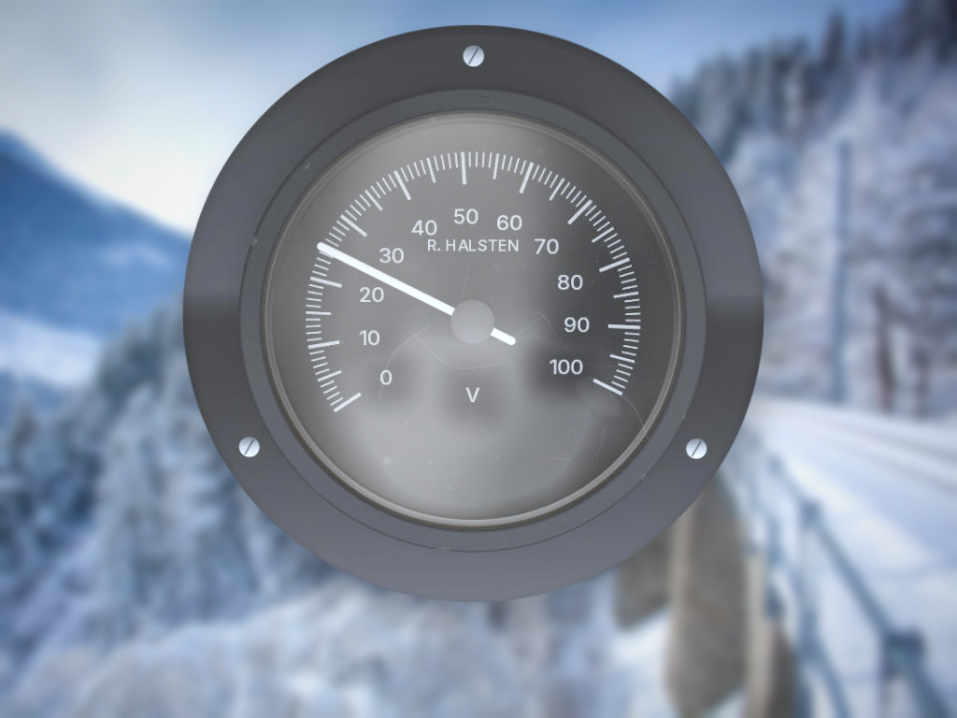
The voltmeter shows 25 (V)
